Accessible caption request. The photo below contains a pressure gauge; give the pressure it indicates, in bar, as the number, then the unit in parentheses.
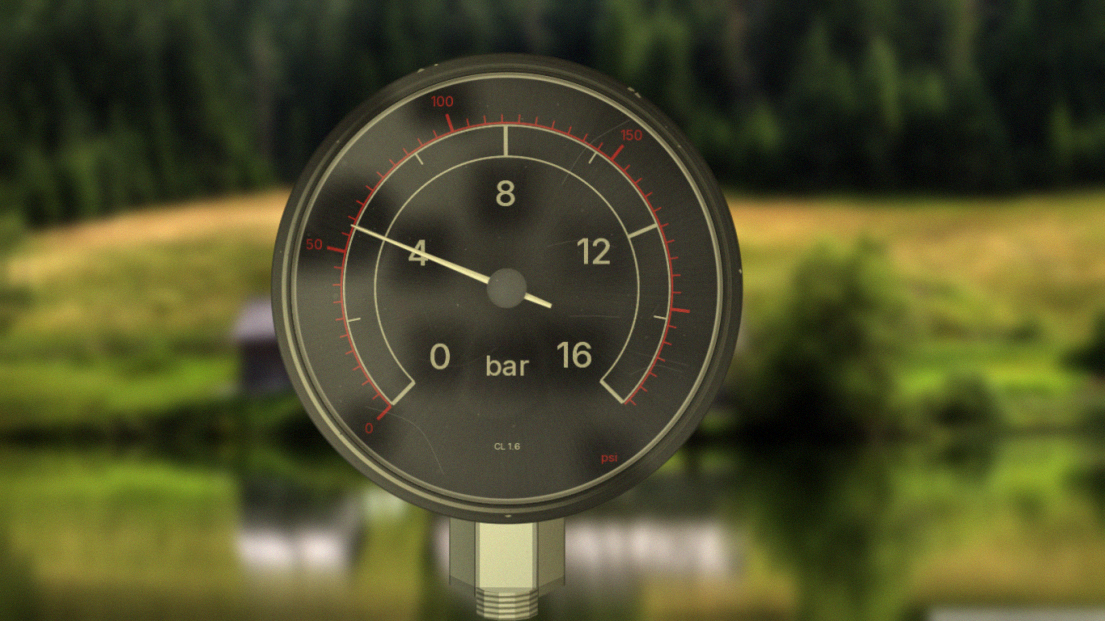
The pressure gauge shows 4 (bar)
